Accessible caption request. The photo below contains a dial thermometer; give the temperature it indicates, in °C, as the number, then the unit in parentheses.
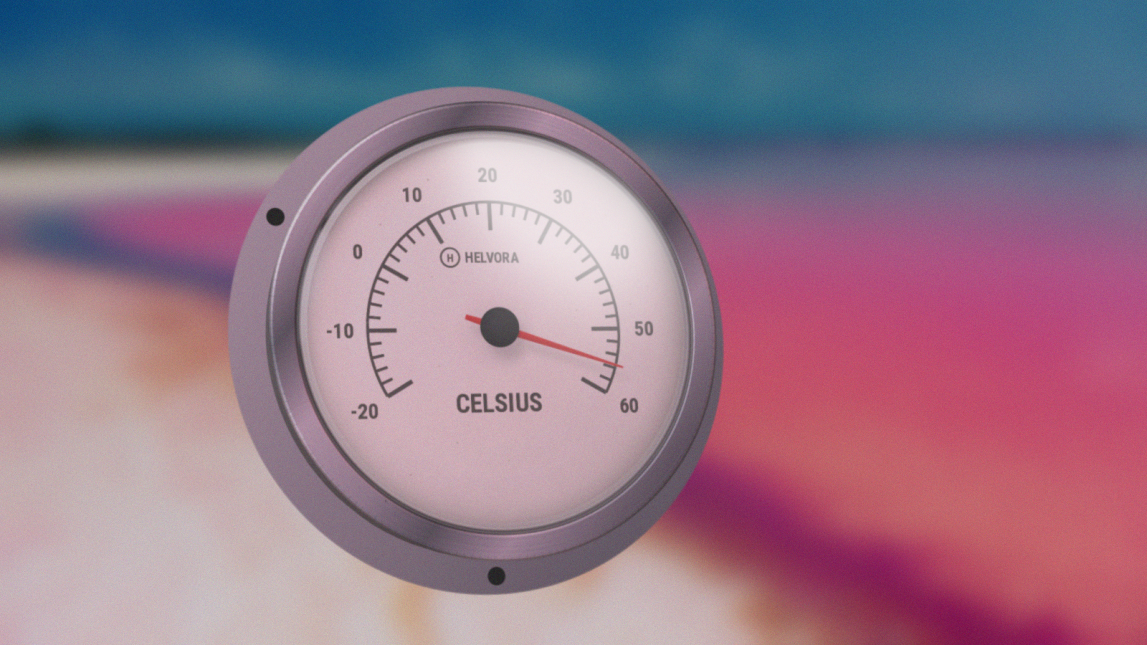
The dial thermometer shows 56 (°C)
